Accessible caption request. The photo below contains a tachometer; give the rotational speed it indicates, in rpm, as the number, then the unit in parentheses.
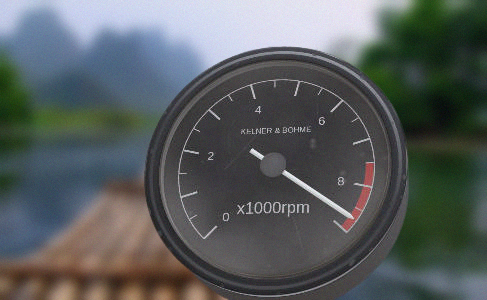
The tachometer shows 8750 (rpm)
